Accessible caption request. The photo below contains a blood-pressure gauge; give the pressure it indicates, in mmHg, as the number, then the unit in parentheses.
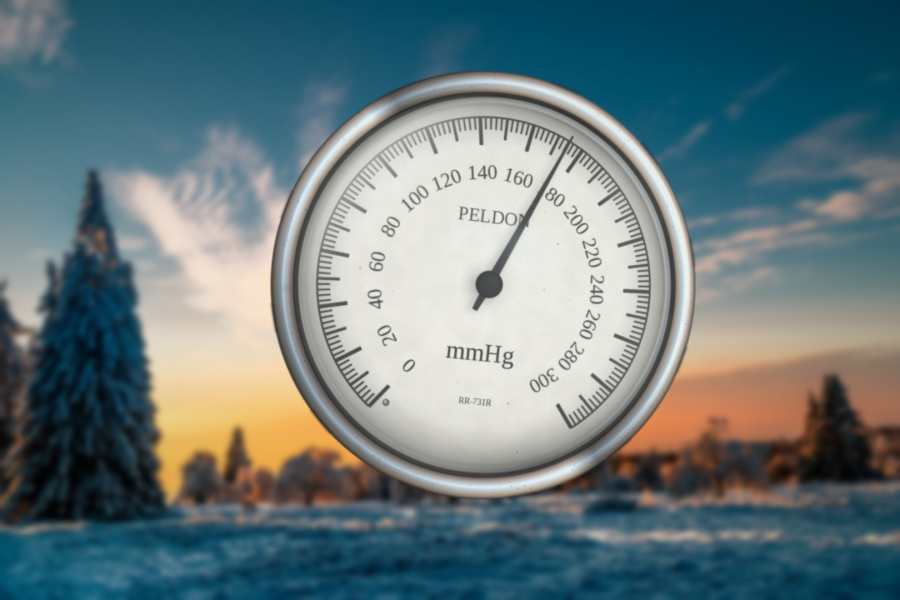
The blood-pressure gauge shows 174 (mmHg)
